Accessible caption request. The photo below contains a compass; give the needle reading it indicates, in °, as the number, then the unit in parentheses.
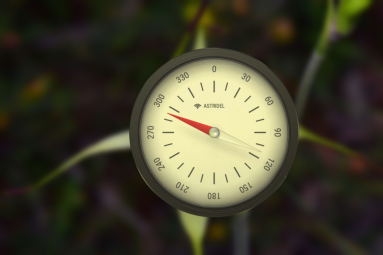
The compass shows 292.5 (°)
